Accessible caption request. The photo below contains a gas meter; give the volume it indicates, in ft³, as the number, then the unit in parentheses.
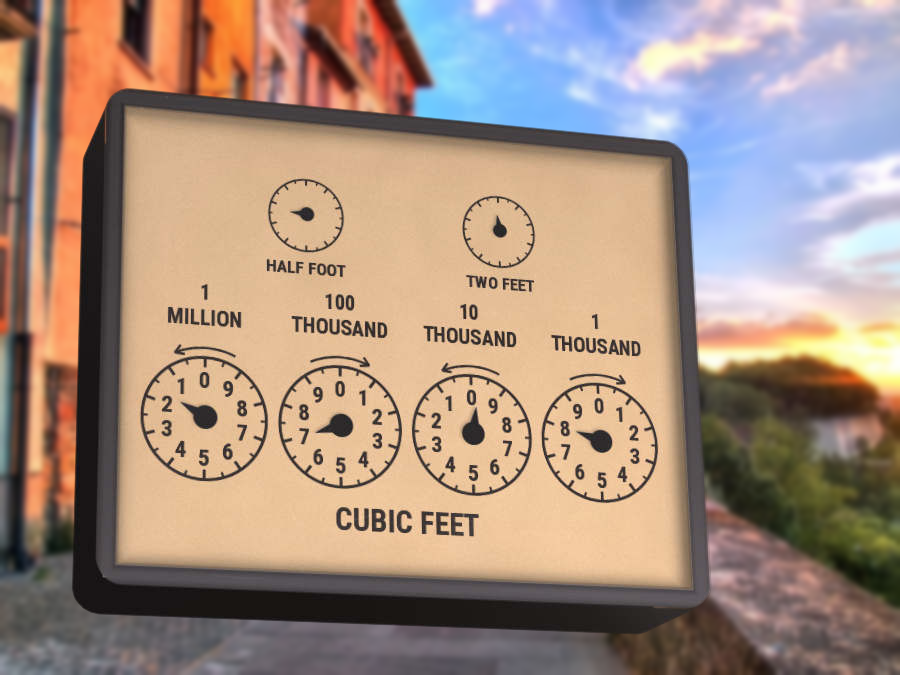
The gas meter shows 169800 (ft³)
